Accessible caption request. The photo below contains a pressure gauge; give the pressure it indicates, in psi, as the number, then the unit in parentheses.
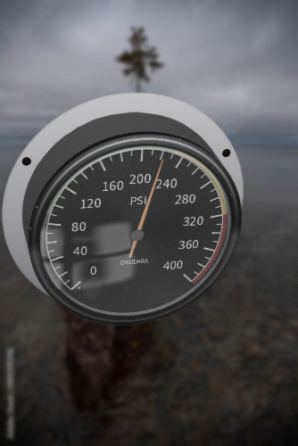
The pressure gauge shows 220 (psi)
